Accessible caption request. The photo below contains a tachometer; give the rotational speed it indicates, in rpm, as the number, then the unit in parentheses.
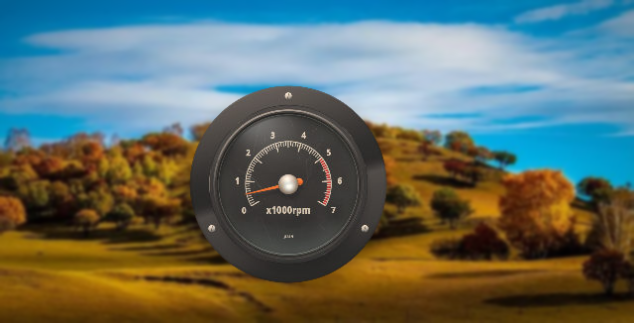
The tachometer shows 500 (rpm)
